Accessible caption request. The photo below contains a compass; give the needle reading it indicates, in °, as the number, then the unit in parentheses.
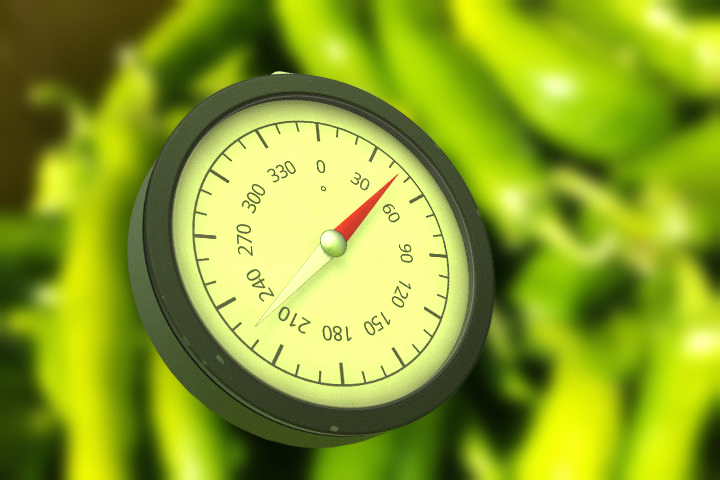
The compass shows 45 (°)
